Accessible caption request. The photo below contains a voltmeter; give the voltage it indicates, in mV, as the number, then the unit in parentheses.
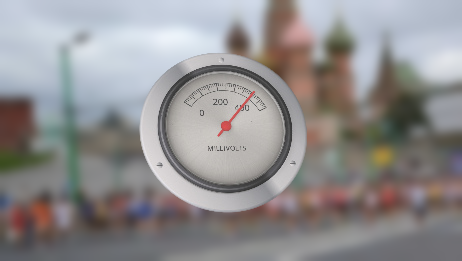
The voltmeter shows 400 (mV)
